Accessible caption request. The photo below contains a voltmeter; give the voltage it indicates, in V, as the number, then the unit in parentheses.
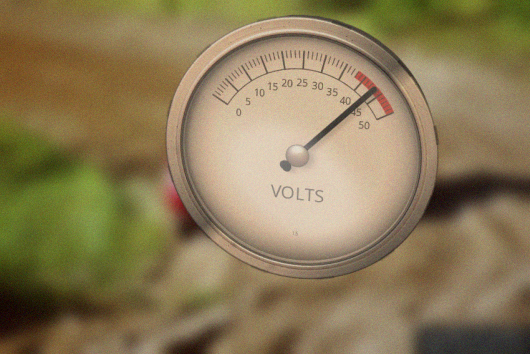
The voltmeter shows 43 (V)
